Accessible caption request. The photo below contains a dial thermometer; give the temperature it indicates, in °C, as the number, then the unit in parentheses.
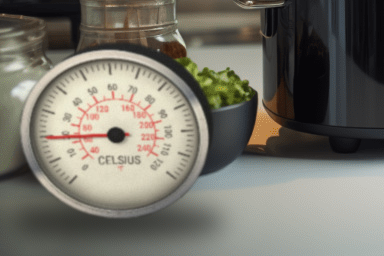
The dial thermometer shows 20 (°C)
